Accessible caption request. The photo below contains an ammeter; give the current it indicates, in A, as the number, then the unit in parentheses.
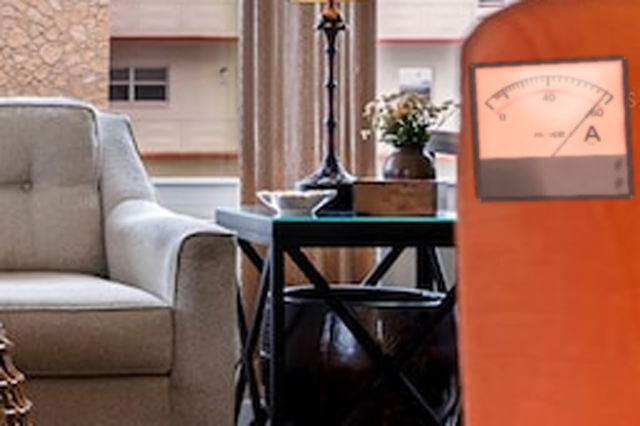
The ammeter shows 58 (A)
